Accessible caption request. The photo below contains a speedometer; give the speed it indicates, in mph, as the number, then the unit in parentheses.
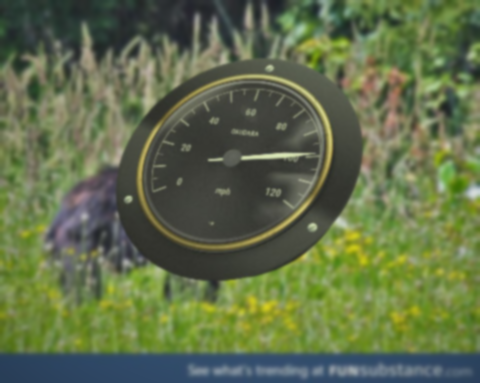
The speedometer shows 100 (mph)
